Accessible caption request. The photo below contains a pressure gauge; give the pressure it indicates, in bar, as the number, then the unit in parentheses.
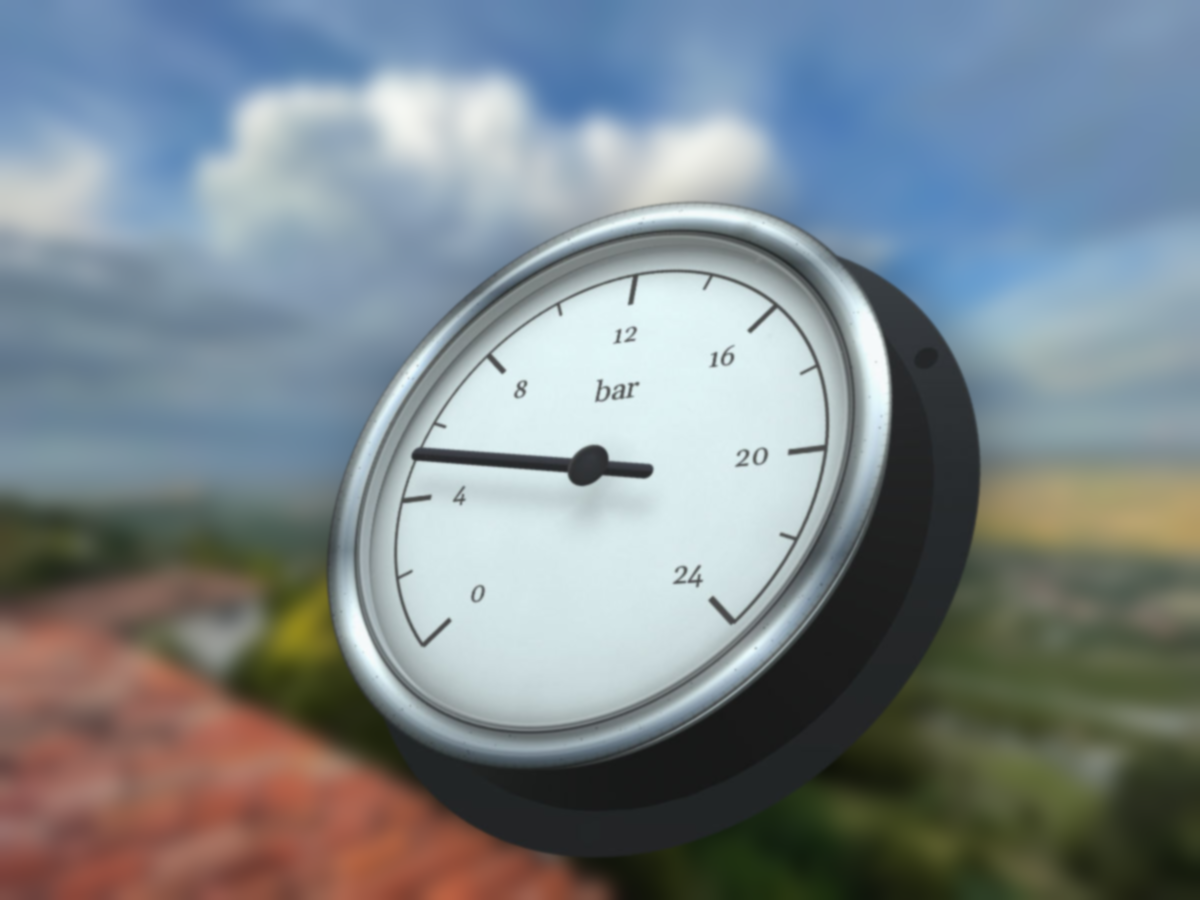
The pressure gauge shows 5 (bar)
